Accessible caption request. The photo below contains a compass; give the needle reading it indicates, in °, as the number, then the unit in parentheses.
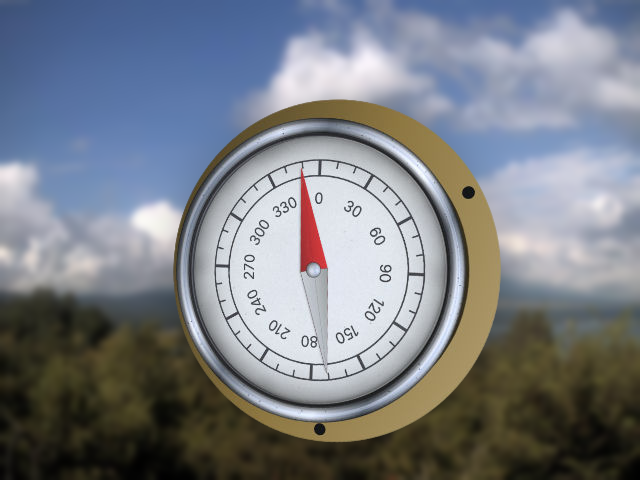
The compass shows 350 (°)
